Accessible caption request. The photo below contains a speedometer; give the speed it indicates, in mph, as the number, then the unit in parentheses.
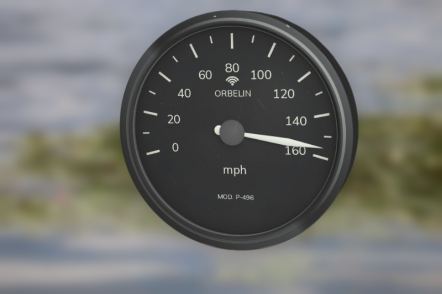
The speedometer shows 155 (mph)
